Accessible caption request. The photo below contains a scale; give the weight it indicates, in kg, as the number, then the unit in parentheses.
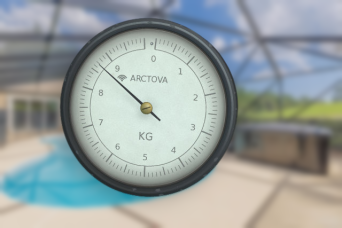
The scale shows 8.7 (kg)
